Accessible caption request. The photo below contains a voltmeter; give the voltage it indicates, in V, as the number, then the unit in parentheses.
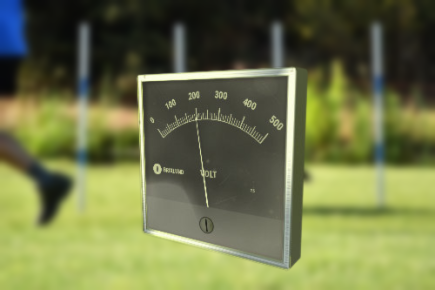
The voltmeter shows 200 (V)
